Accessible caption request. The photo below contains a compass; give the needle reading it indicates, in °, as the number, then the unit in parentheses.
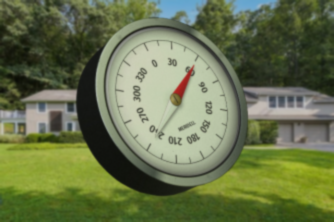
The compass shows 60 (°)
